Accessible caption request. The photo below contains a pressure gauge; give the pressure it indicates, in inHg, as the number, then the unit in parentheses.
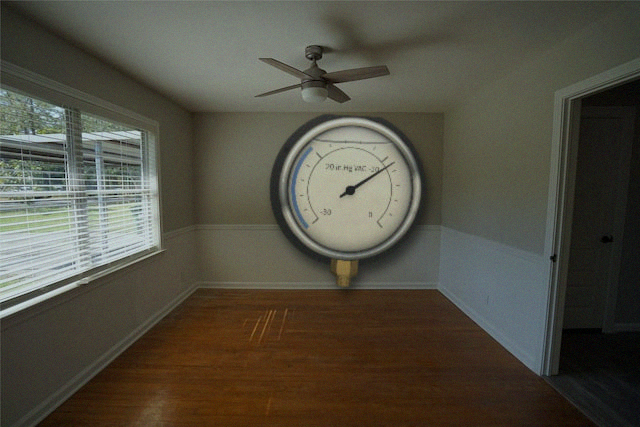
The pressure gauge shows -9 (inHg)
